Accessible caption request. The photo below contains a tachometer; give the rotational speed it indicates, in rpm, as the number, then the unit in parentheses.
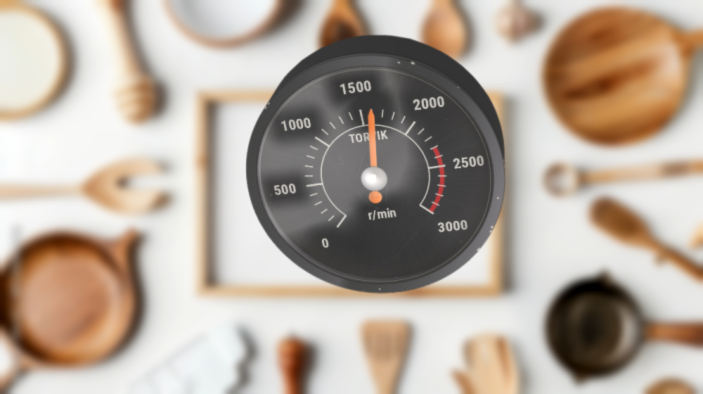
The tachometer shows 1600 (rpm)
